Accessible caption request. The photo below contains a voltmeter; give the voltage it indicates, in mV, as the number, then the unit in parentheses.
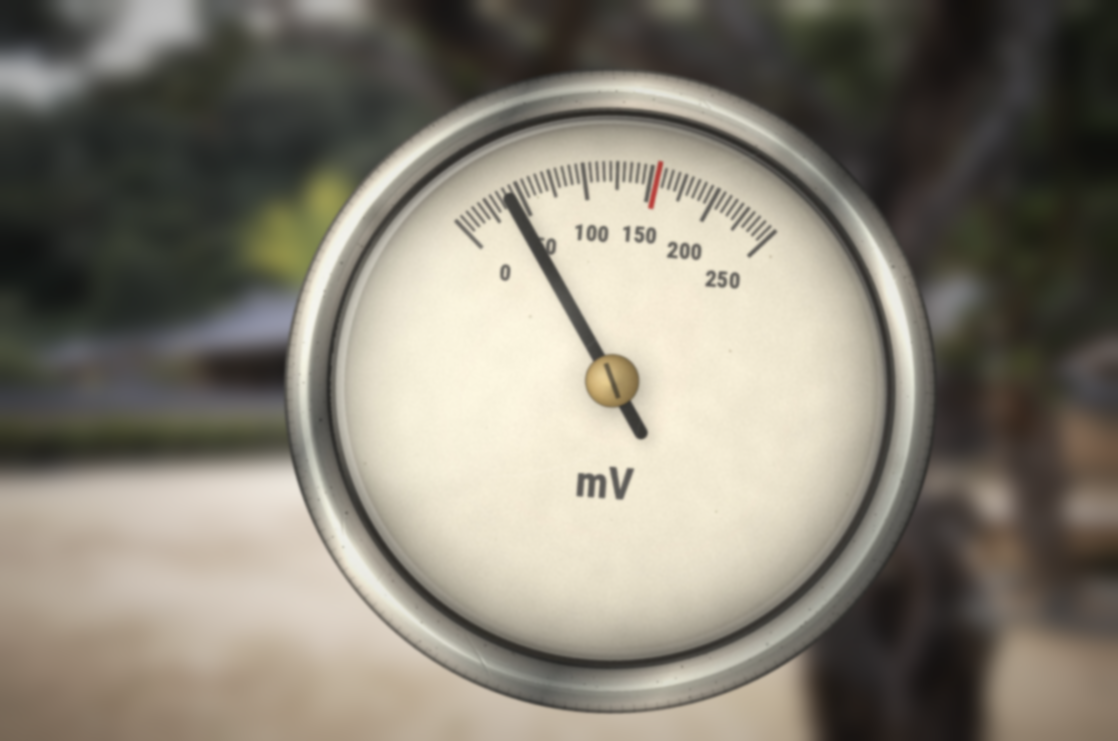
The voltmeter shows 40 (mV)
